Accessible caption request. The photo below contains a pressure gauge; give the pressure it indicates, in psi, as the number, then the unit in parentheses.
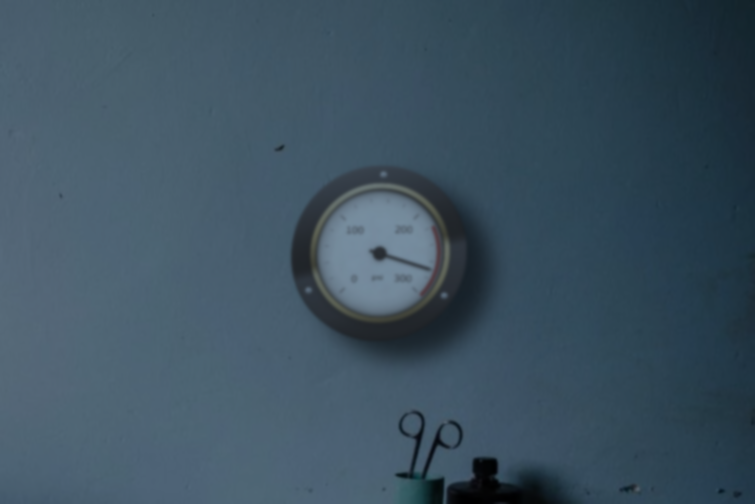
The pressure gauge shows 270 (psi)
